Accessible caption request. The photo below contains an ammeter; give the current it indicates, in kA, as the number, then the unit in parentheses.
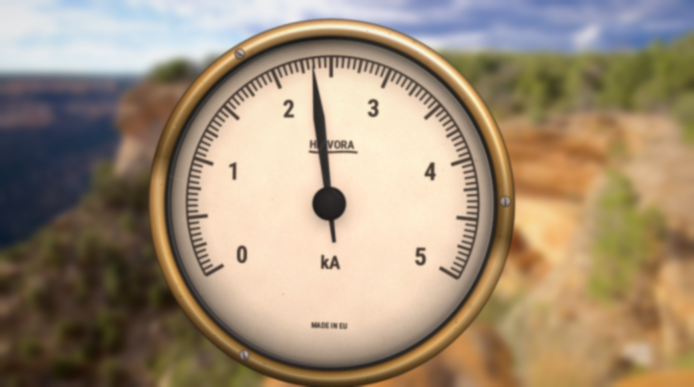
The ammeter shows 2.35 (kA)
